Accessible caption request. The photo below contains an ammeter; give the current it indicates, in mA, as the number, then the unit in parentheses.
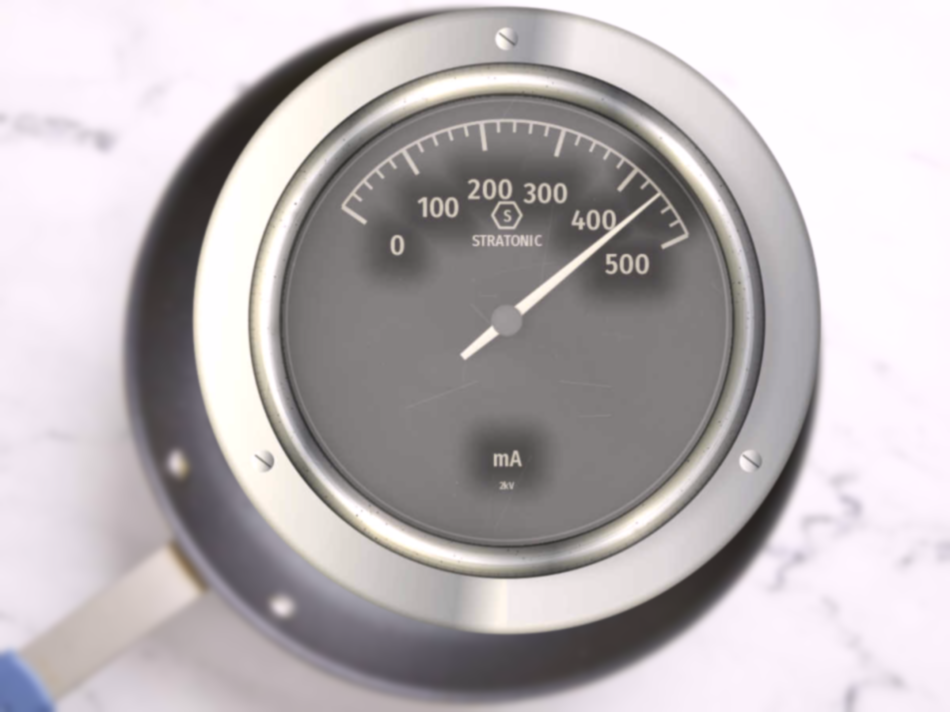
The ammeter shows 440 (mA)
